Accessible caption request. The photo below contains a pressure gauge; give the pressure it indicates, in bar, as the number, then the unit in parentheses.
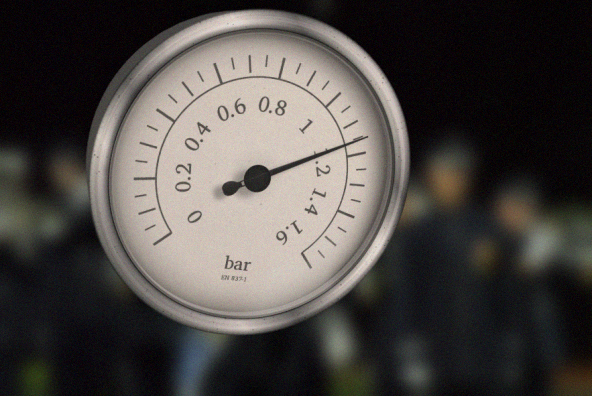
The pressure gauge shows 1.15 (bar)
